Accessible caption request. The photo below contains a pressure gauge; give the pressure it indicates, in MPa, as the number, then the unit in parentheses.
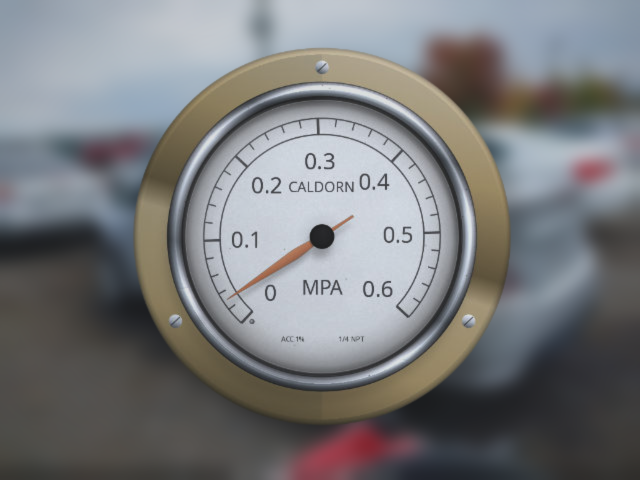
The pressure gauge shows 0.03 (MPa)
